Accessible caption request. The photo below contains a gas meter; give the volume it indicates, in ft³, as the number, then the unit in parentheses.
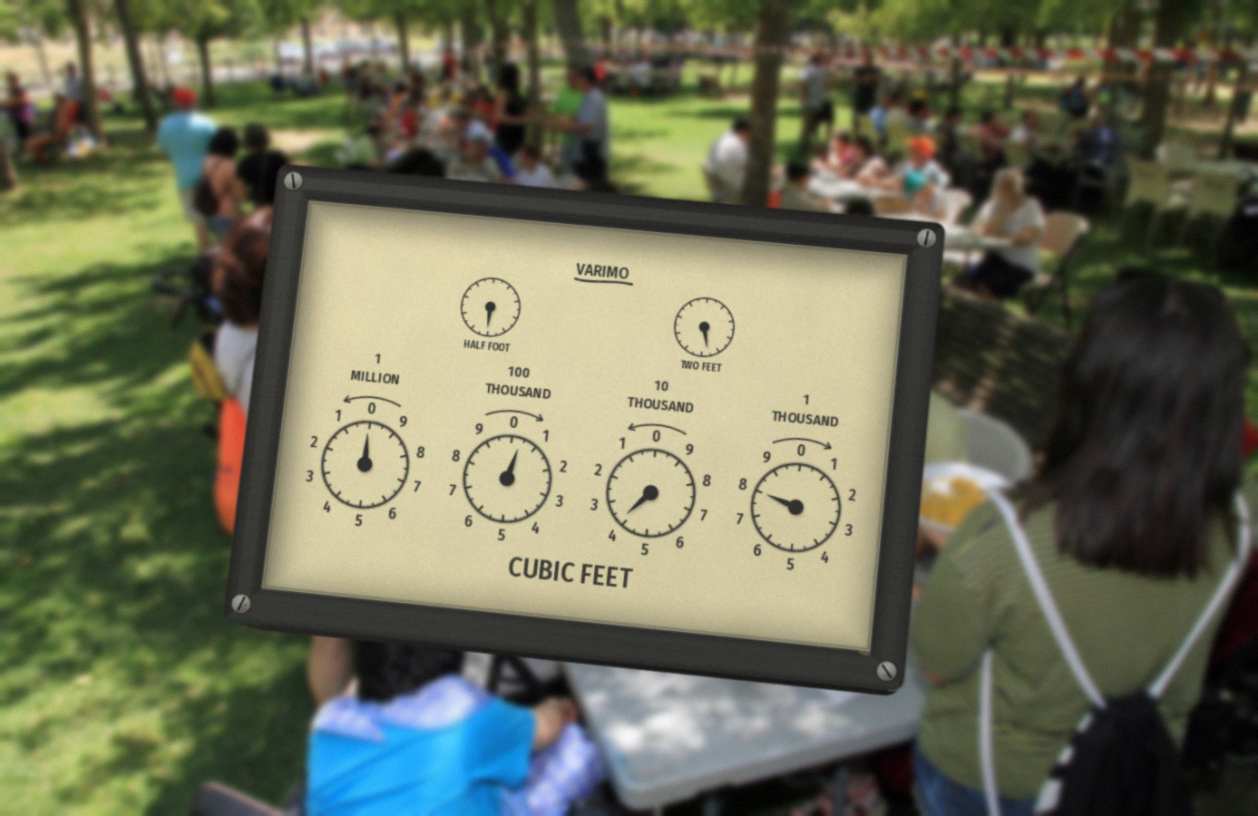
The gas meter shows 3800 (ft³)
